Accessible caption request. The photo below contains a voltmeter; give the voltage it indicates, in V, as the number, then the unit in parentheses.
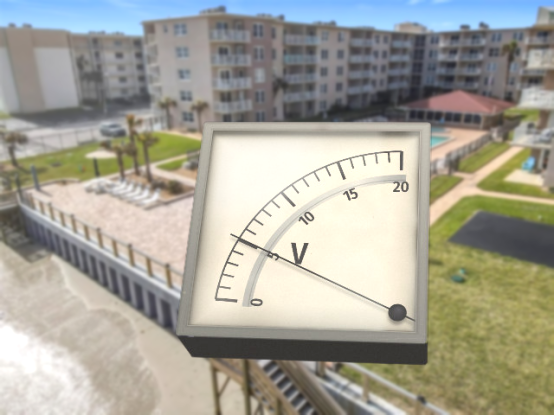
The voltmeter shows 5 (V)
